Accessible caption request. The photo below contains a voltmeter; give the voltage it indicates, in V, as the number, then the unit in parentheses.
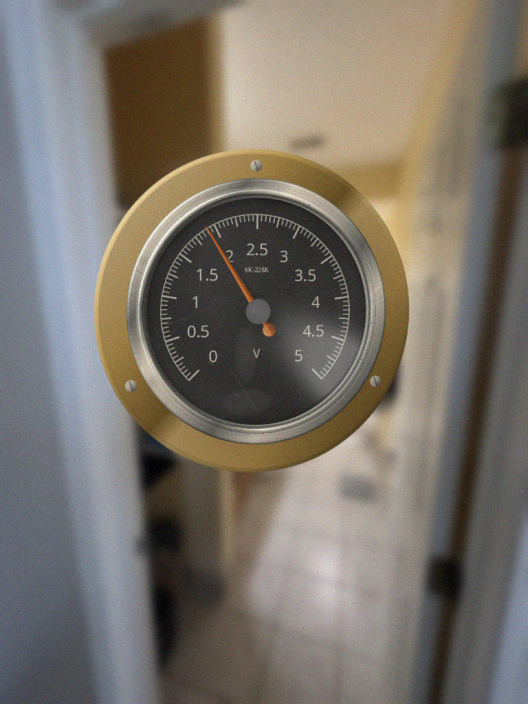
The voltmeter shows 1.9 (V)
